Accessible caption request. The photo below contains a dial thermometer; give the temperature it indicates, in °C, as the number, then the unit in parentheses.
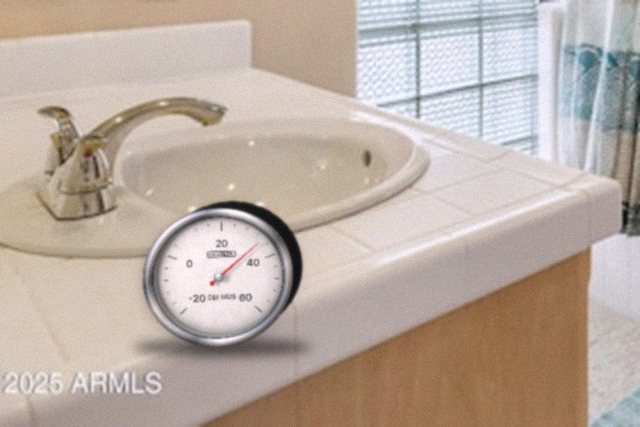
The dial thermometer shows 34 (°C)
